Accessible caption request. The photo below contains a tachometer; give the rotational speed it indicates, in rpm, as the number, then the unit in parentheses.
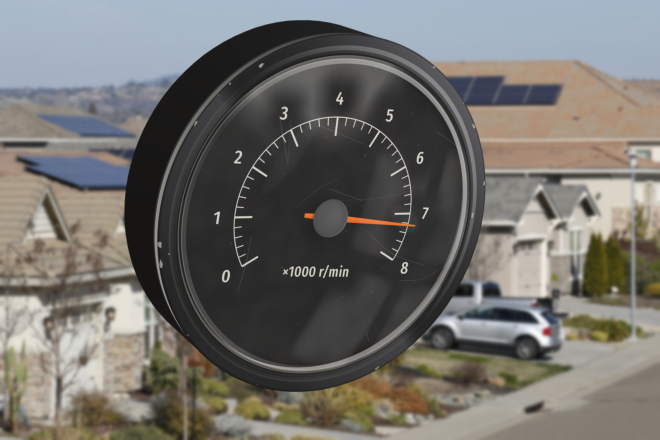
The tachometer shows 7200 (rpm)
